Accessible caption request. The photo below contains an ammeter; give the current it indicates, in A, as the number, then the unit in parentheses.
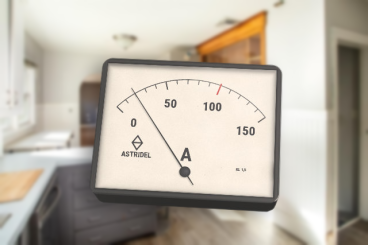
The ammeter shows 20 (A)
